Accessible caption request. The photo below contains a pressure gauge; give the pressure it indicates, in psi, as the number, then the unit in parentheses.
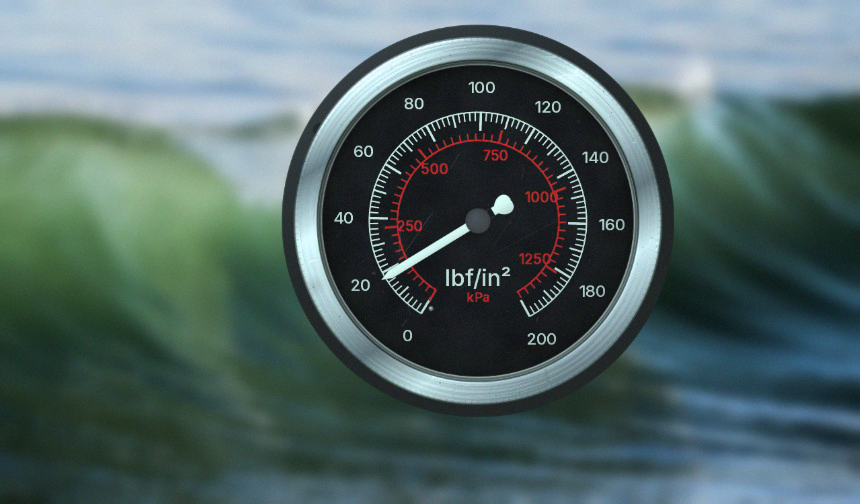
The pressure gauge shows 18 (psi)
